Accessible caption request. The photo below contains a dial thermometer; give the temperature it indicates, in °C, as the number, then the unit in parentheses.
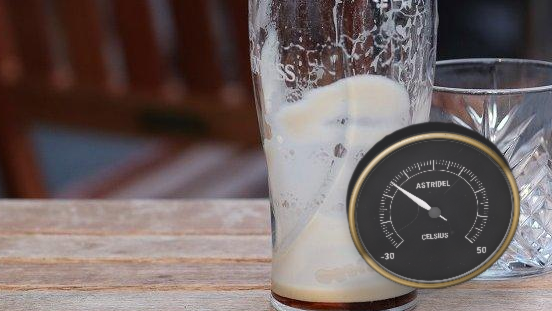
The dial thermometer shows -5 (°C)
